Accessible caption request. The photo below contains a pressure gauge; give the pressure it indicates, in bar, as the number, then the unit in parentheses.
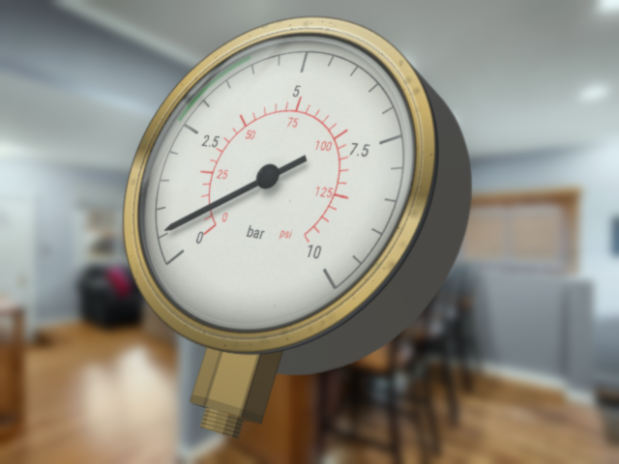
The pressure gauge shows 0.5 (bar)
